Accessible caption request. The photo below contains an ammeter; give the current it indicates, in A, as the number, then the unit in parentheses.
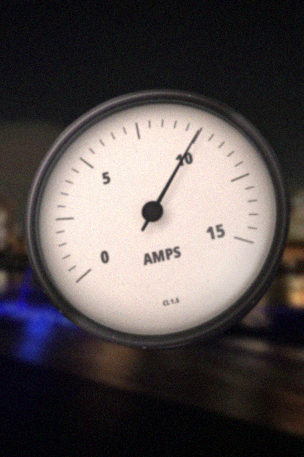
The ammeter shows 10 (A)
